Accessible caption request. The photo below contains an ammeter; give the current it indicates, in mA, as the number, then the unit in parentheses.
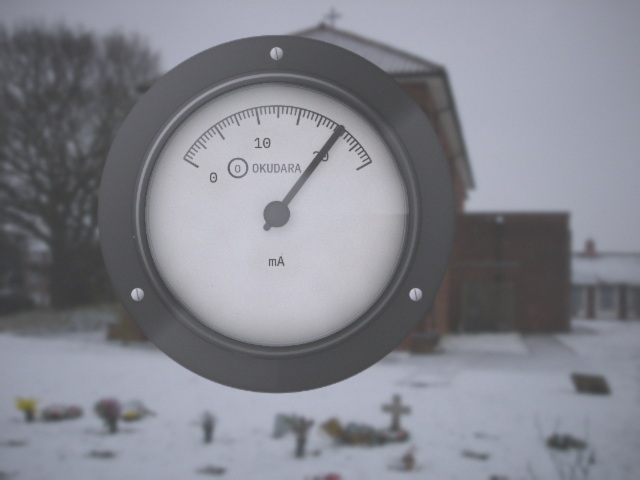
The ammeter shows 20 (mA)
